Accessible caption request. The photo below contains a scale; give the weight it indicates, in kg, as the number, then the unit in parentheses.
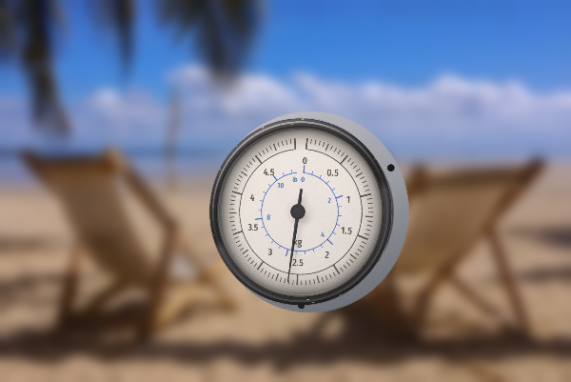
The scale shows 2.6 (kg)
